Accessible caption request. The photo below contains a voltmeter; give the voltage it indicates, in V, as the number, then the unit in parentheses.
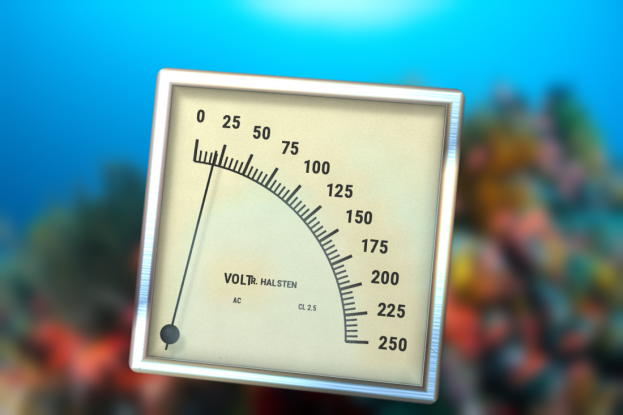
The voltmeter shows 20 (V)
